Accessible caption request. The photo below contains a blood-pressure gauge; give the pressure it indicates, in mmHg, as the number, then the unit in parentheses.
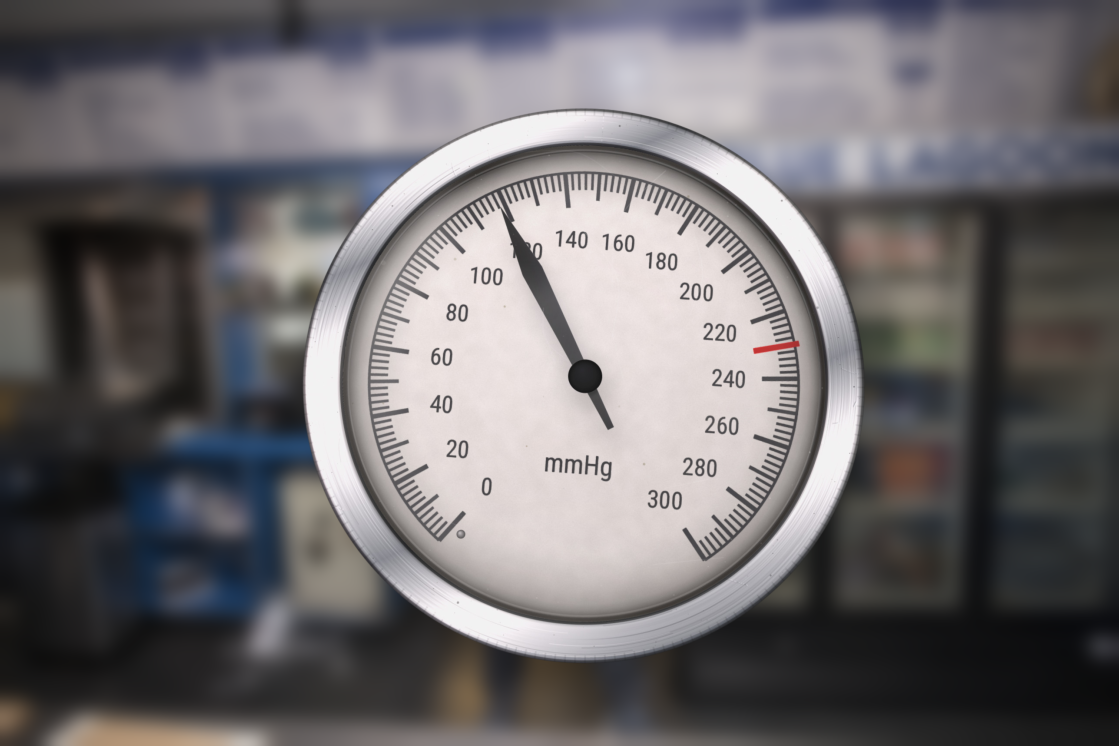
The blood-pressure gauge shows 118 (mmHg)
